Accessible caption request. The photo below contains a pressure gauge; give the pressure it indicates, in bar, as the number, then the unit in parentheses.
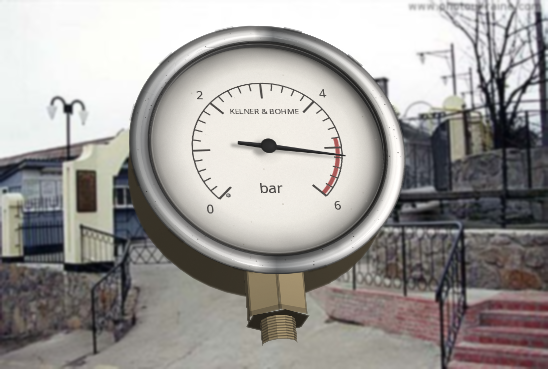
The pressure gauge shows 5.2 (bar)
